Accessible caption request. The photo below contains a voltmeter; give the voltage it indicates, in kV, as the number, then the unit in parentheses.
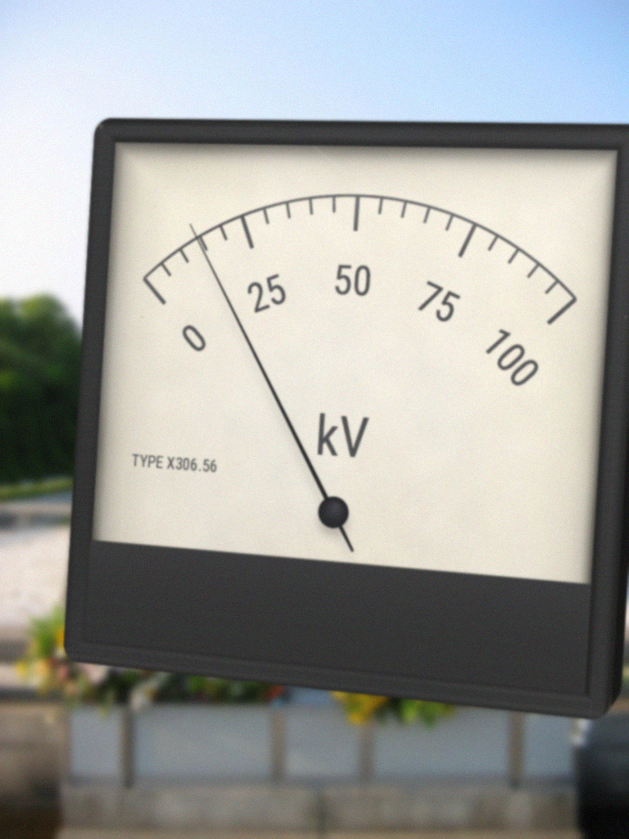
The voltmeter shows 15 (kV)
